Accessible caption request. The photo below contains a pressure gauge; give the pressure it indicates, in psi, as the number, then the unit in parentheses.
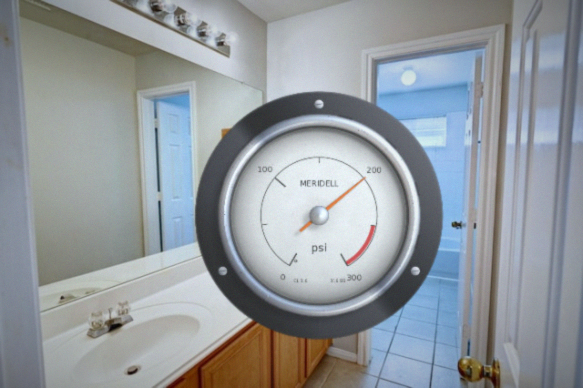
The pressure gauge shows 200 (psi)
